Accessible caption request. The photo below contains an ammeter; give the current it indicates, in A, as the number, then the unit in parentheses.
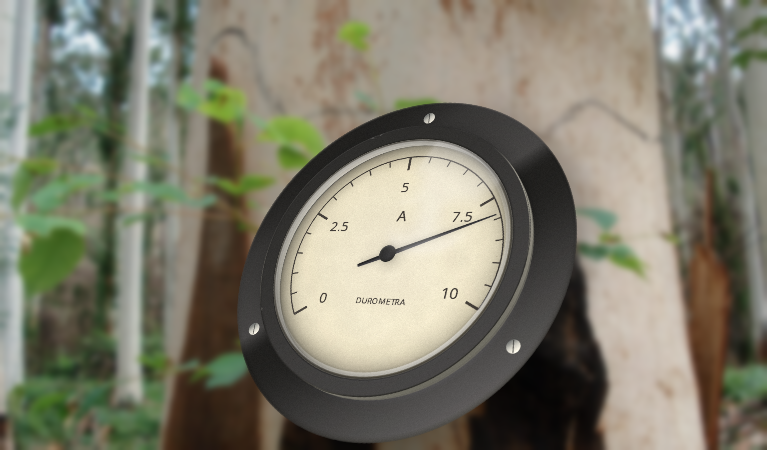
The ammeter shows 8 (A)
